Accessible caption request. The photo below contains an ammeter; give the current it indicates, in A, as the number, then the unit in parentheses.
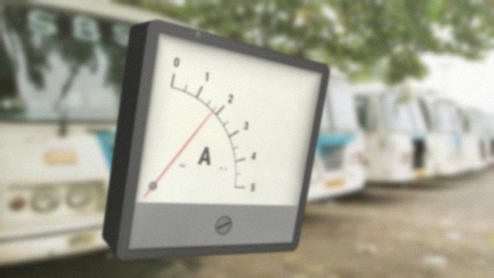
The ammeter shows 1.75 (A)
